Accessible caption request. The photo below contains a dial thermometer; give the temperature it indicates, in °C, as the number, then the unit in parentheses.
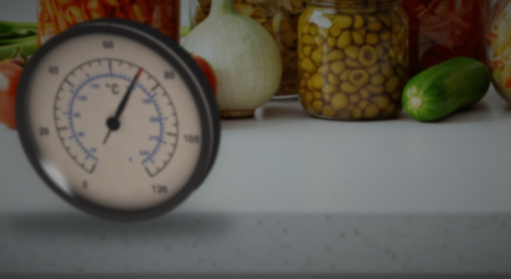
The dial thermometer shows 72 (°C)
